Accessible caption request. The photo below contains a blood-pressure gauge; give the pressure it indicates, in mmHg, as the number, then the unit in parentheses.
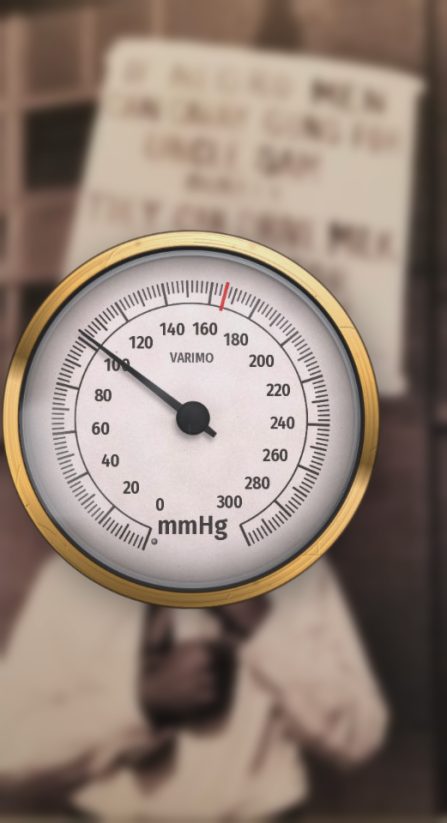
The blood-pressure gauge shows 102 (mmHg)
